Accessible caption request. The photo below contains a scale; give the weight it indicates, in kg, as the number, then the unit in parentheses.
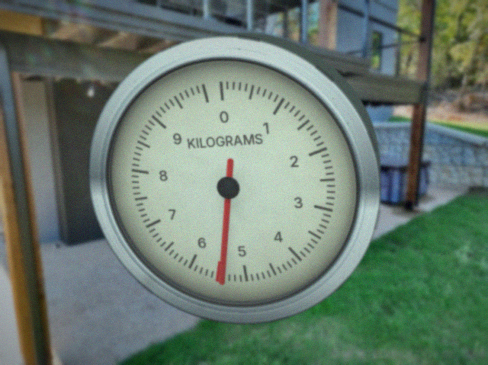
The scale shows 5.4 (kg)
